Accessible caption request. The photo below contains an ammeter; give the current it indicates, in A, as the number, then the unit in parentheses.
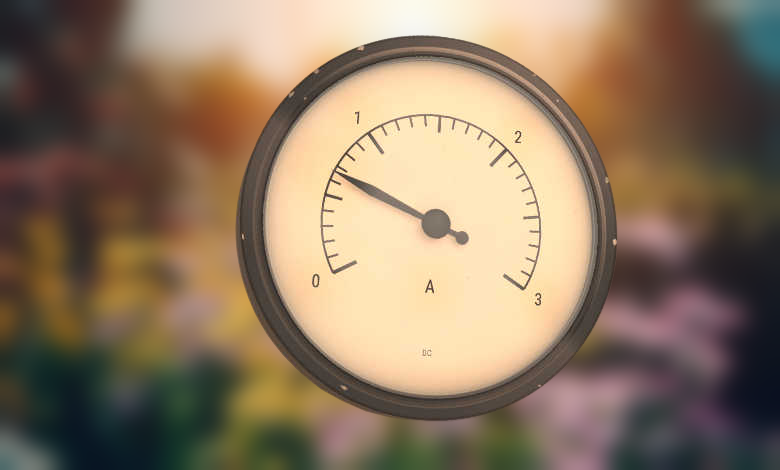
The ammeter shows 0.65 (A)
